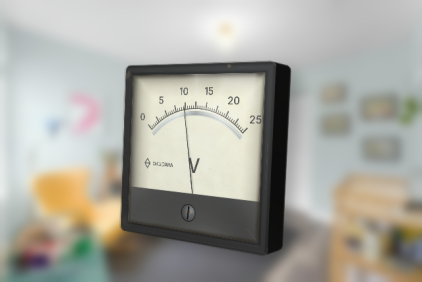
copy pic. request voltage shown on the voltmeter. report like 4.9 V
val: 10 V
